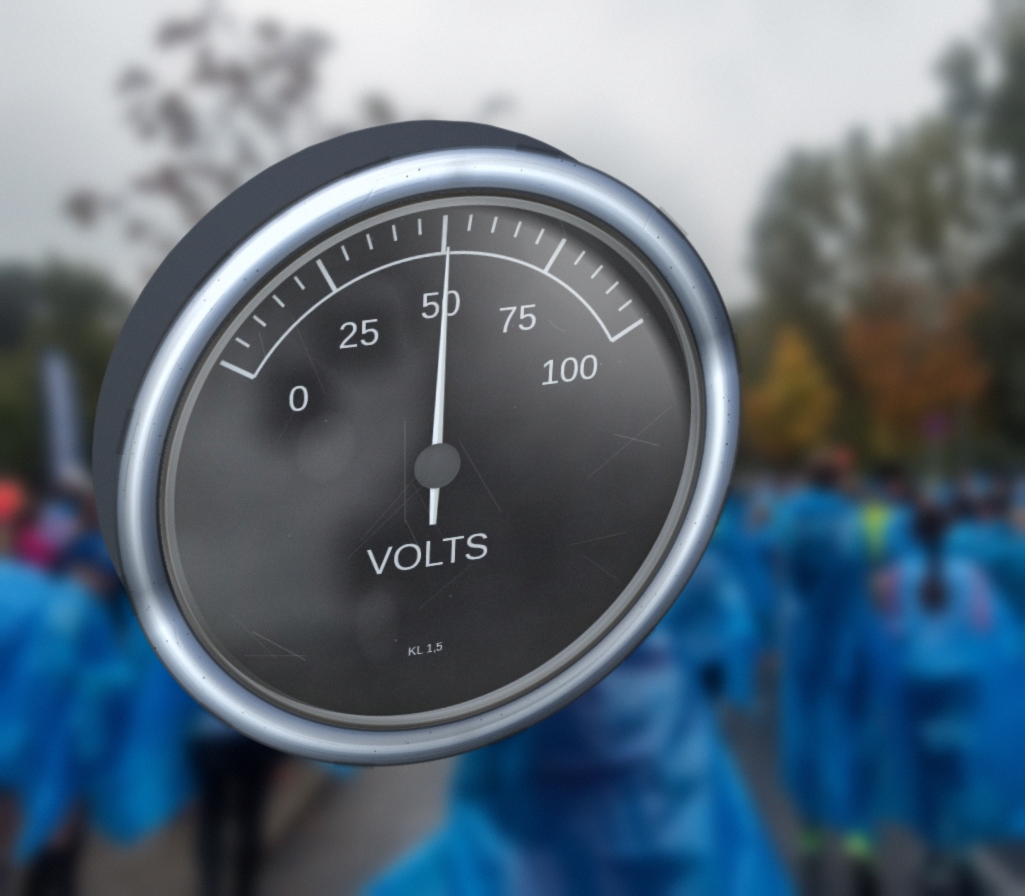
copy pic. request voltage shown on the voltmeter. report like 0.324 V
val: 50 V
